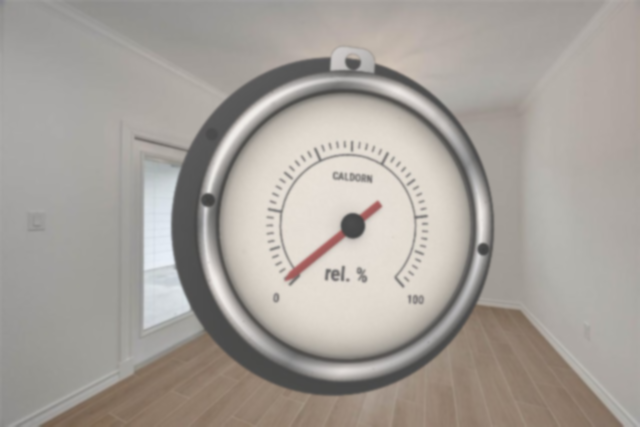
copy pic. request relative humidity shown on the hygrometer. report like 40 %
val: 2 %
